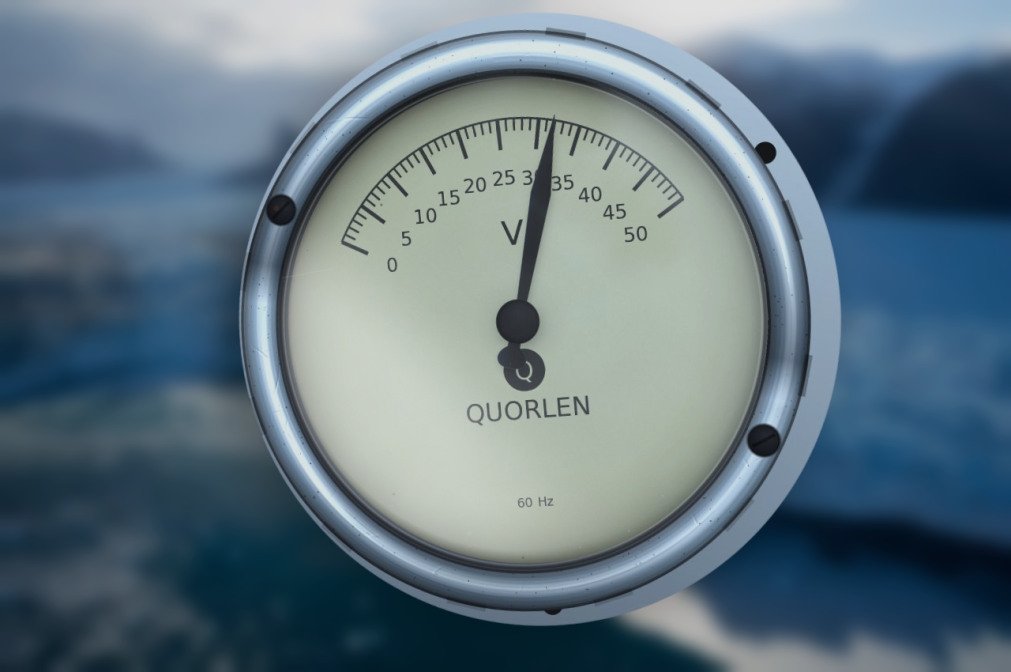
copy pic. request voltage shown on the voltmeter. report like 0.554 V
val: 32 V
